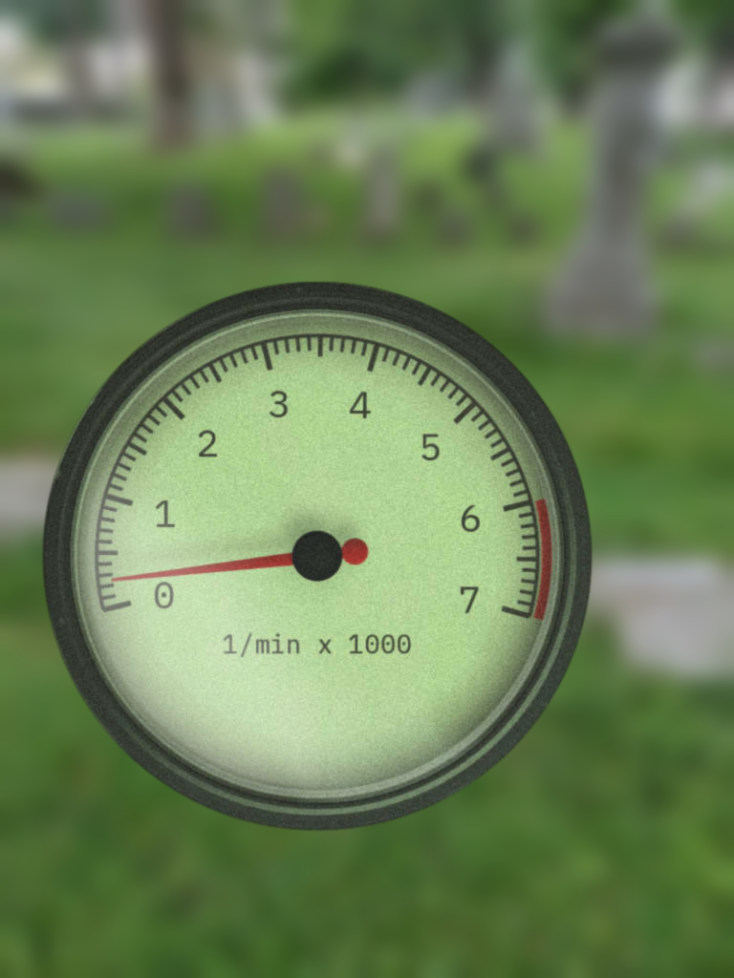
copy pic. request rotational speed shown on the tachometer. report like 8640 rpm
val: 250 rpm
